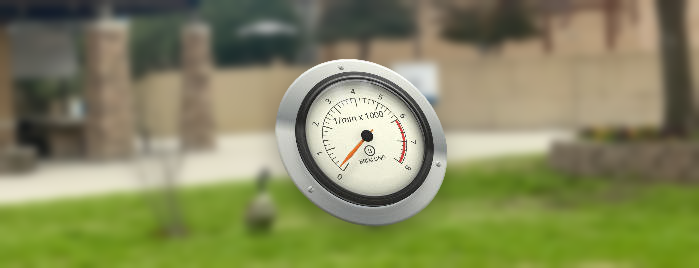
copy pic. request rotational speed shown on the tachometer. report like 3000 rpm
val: 200 rpm
